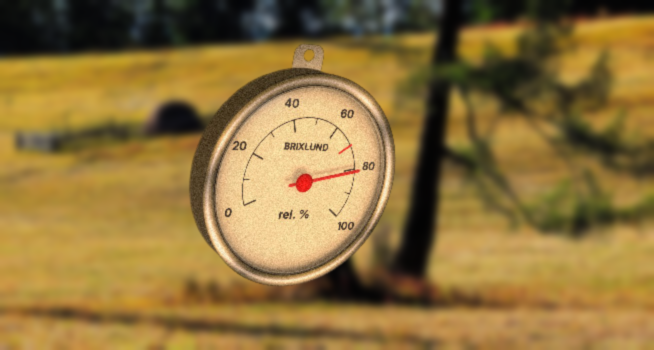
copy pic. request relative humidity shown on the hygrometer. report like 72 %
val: 80 %
